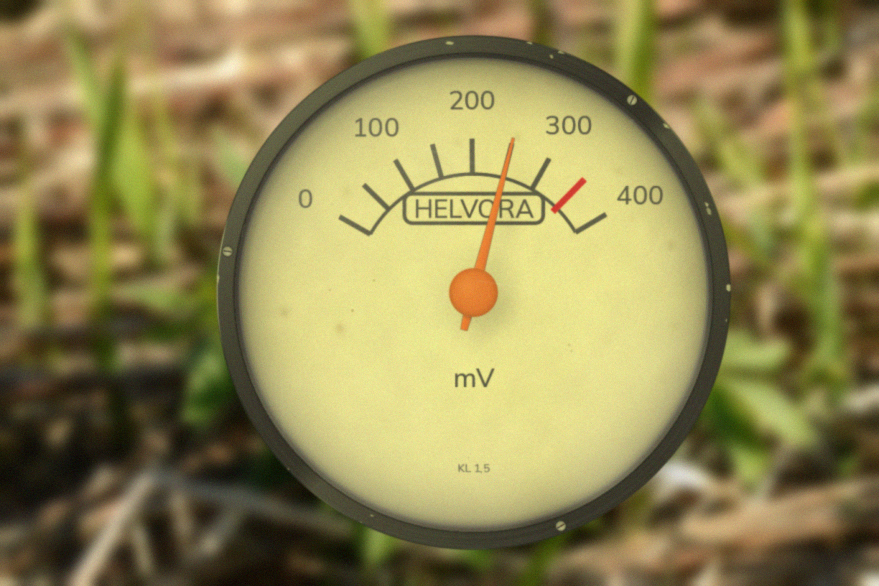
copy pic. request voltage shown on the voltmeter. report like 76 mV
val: 250 mV
